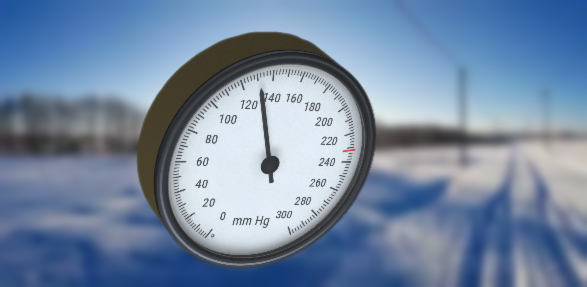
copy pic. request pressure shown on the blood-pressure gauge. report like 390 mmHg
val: 130 mmHg
